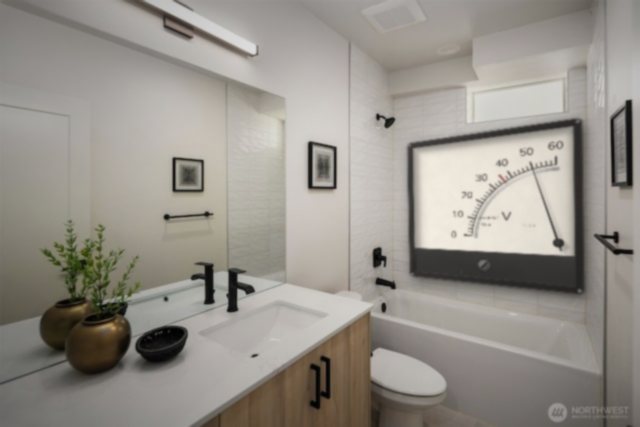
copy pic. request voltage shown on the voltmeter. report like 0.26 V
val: 50 V
